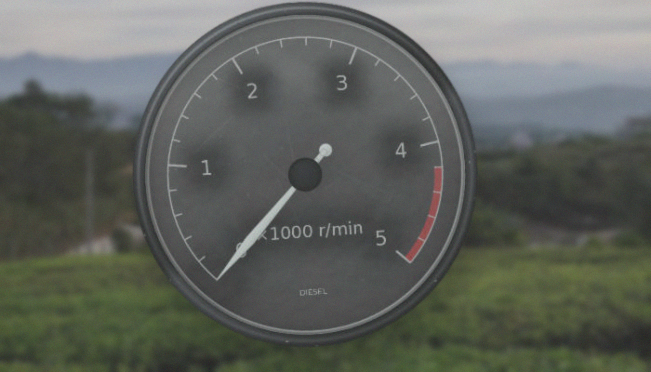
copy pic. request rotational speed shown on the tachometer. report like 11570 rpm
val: 0 rpm
